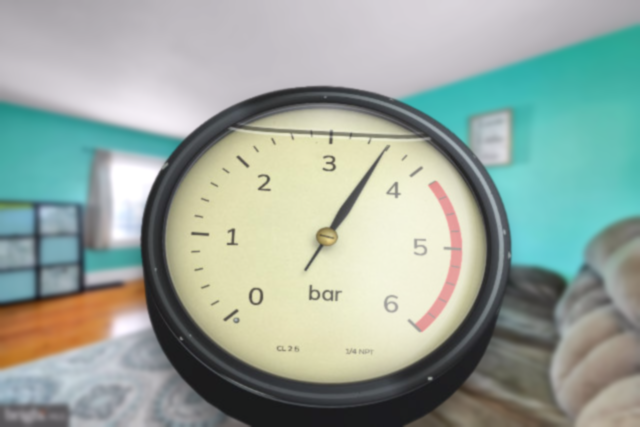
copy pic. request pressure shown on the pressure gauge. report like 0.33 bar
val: 3.6 bar
